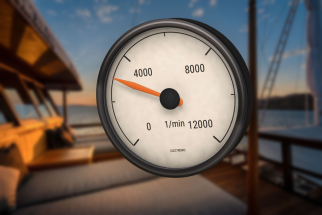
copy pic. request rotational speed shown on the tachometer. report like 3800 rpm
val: 3000 rpm
